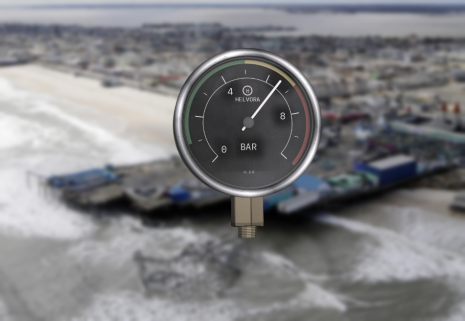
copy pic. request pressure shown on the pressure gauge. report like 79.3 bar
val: 6.5 bar
